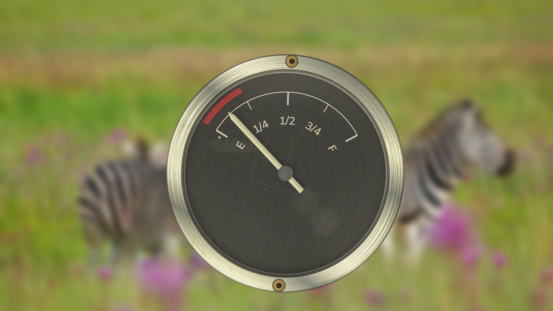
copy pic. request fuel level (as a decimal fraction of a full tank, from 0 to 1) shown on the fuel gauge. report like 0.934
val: 0.125
